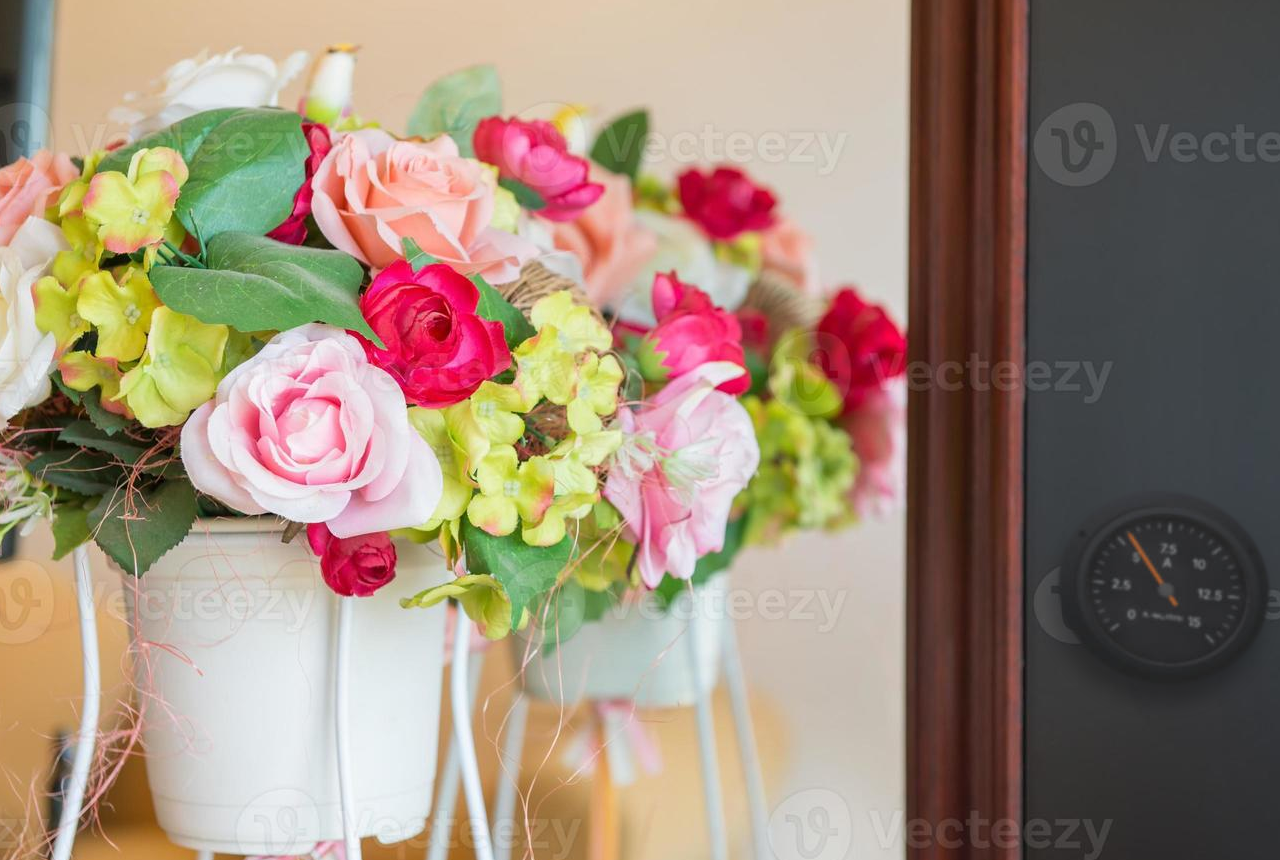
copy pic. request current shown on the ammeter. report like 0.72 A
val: 5.5 A
